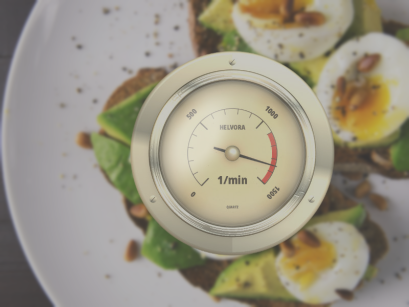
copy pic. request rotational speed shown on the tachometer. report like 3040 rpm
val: 1350 rpm
